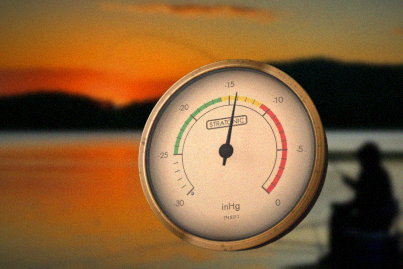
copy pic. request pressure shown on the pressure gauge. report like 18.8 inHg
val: -14 inHg
